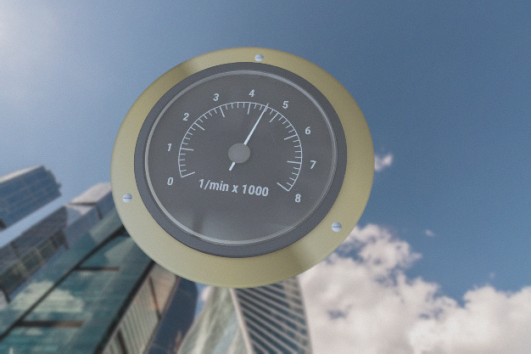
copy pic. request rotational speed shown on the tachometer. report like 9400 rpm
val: 4600 rpm
